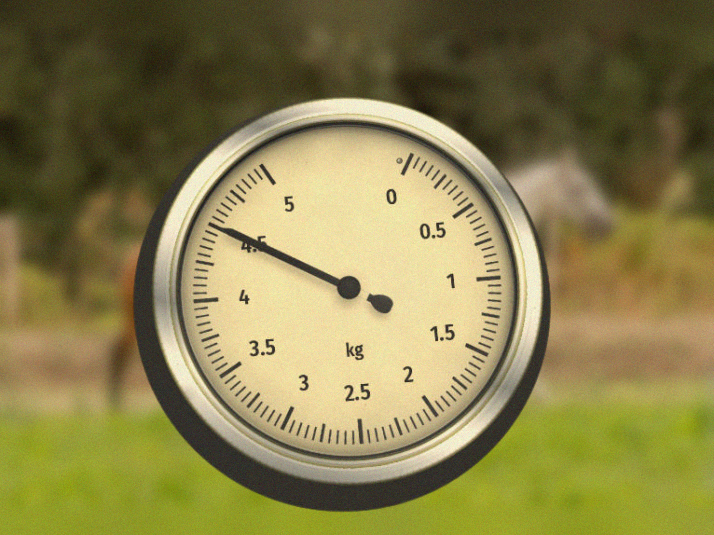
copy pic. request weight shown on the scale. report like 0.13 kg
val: 4.5 kg
